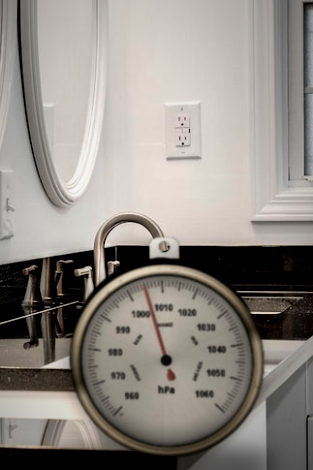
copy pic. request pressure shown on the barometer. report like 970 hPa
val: 1005 hPa
